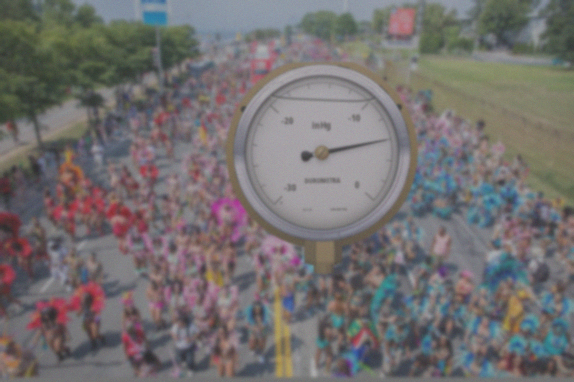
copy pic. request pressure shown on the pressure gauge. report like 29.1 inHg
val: -6 inHg
